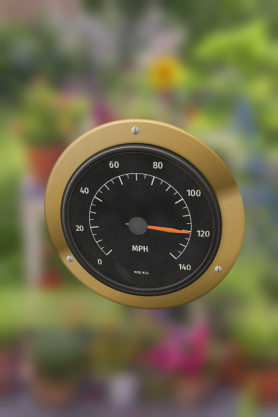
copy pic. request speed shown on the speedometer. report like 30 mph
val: 120 mph
